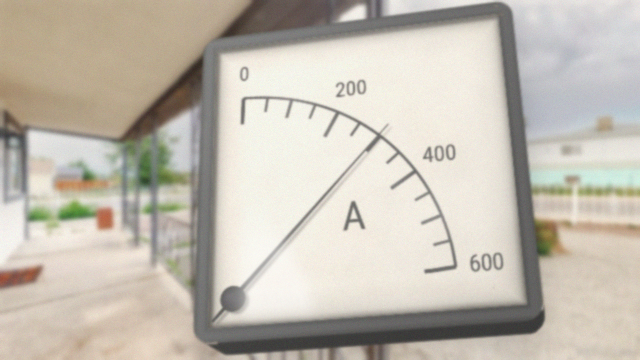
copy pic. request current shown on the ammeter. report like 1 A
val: 300 A
